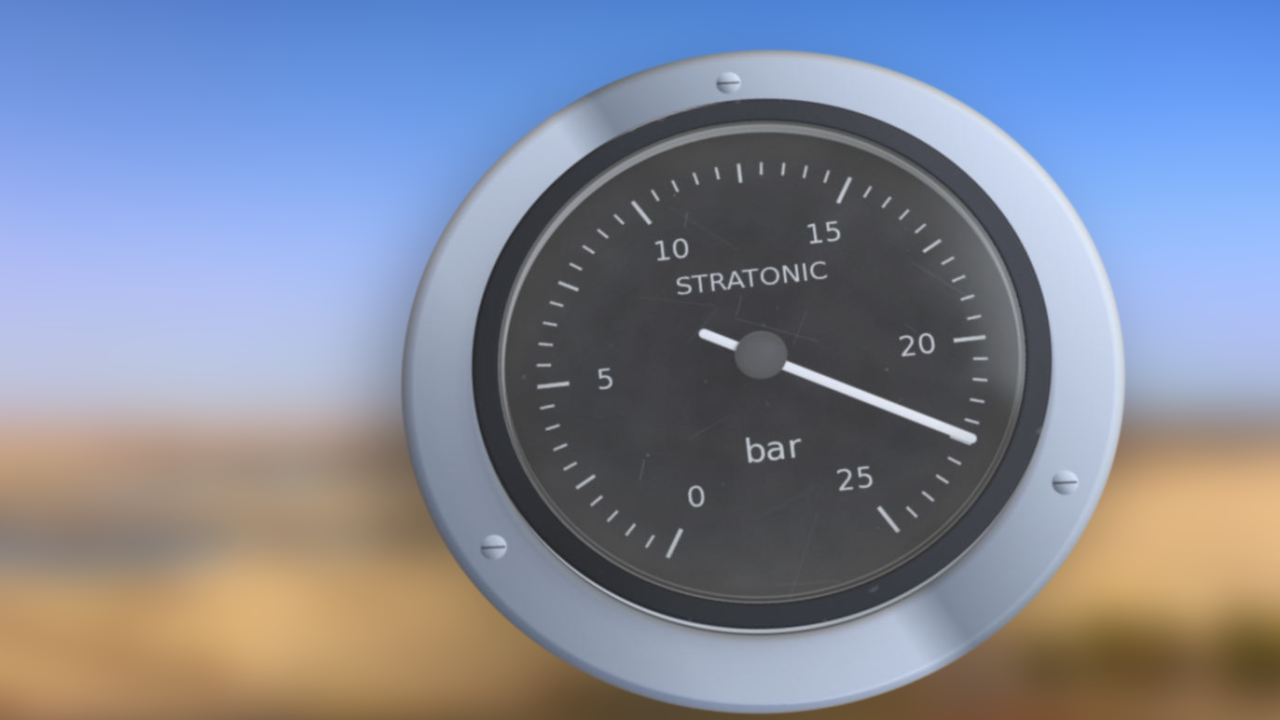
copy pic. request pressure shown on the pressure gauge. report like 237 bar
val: 22.5 bar
